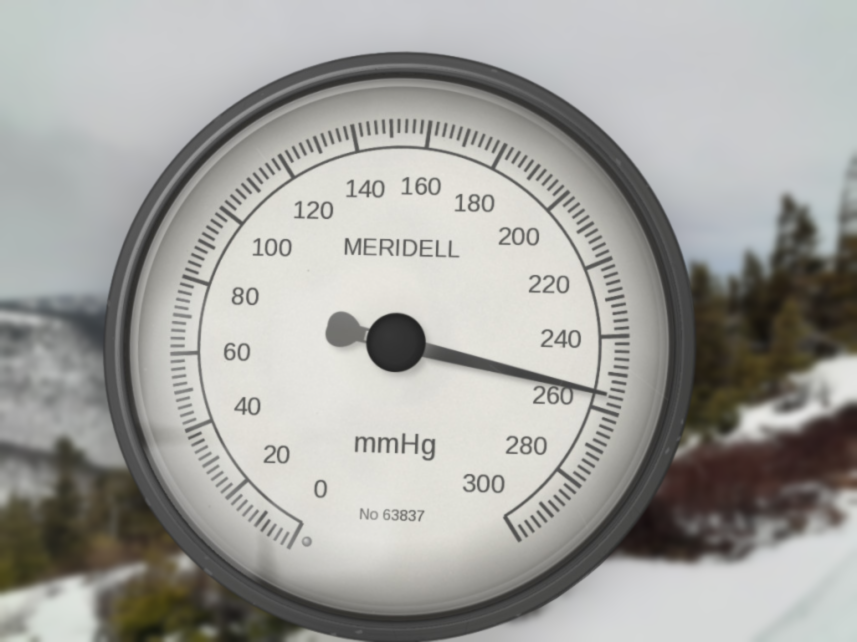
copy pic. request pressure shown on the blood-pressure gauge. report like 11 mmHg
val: 256 mmHg
